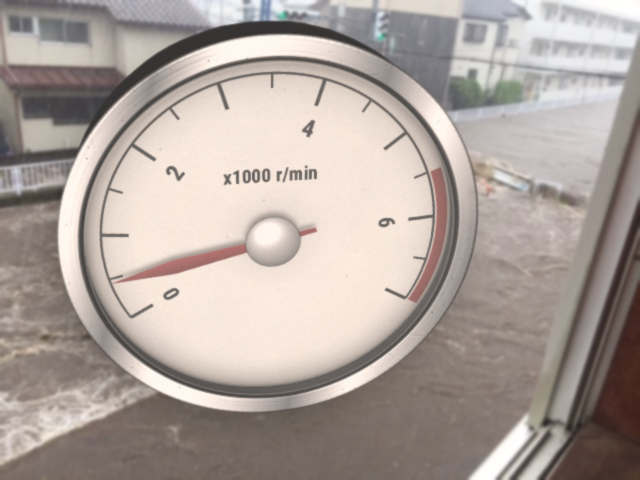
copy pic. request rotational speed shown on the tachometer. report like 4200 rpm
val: 500 rpm
